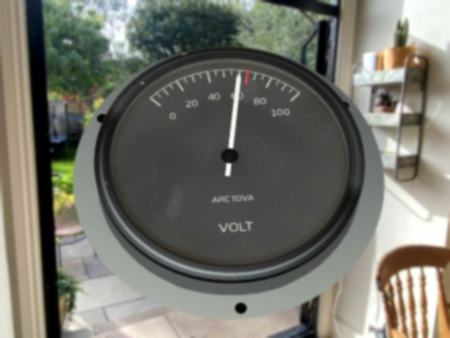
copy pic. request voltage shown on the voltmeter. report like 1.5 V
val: 60 V
